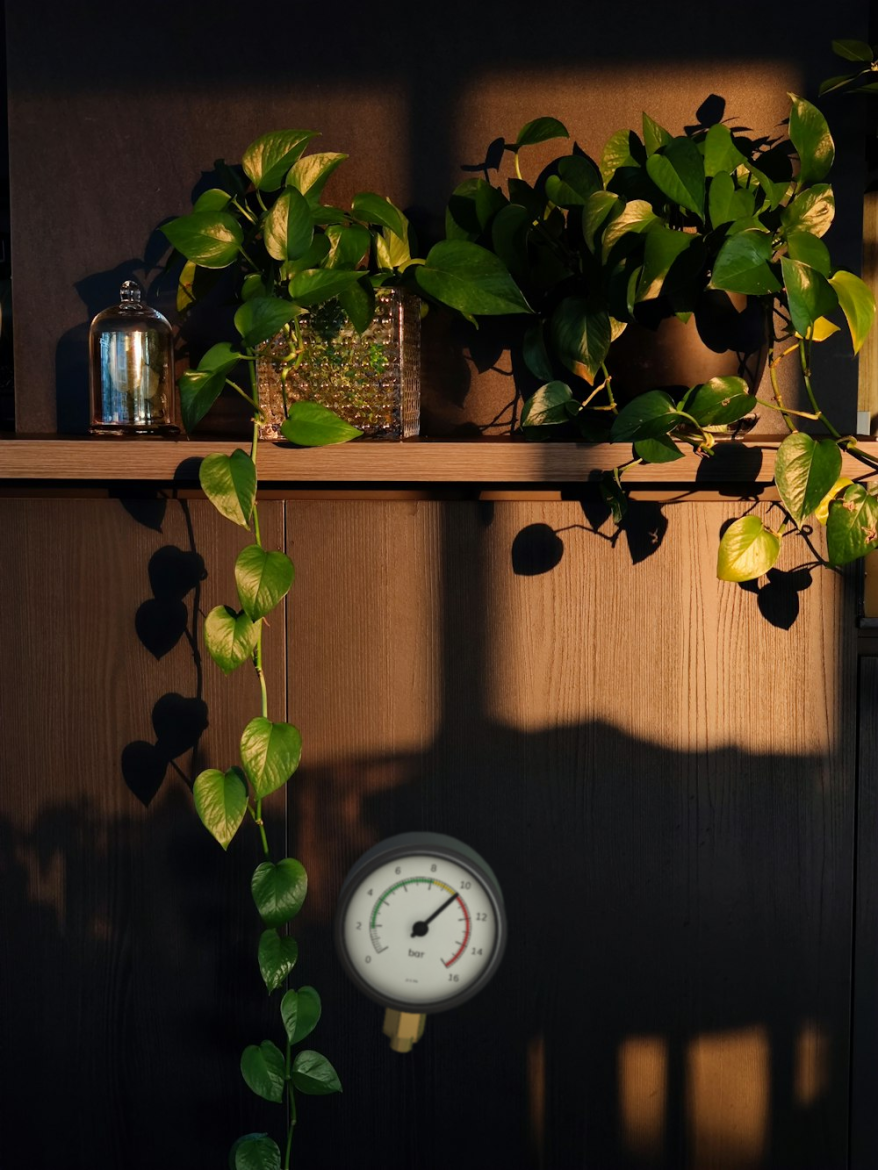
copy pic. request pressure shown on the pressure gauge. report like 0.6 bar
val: 10 bar
